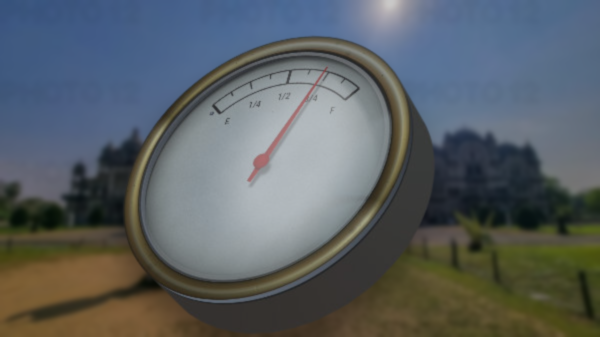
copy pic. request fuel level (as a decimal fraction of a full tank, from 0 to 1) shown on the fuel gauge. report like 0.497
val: 0.75
